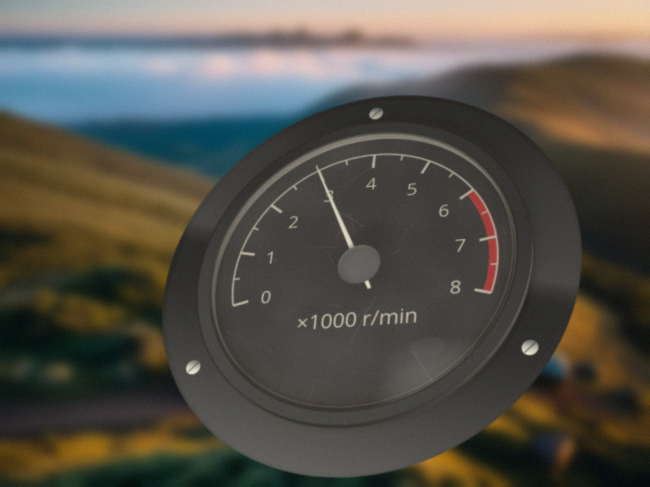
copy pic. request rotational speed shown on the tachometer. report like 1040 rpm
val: 3000 rpm
